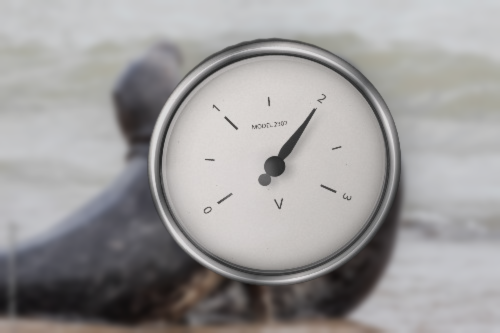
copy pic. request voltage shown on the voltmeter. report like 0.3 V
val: 2 V
